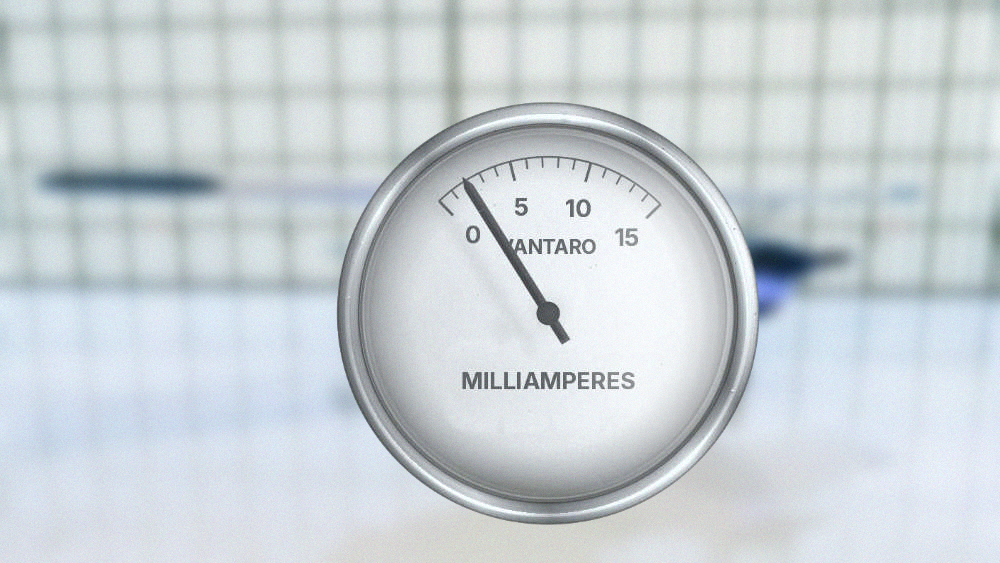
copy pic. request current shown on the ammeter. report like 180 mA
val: 2 mA
